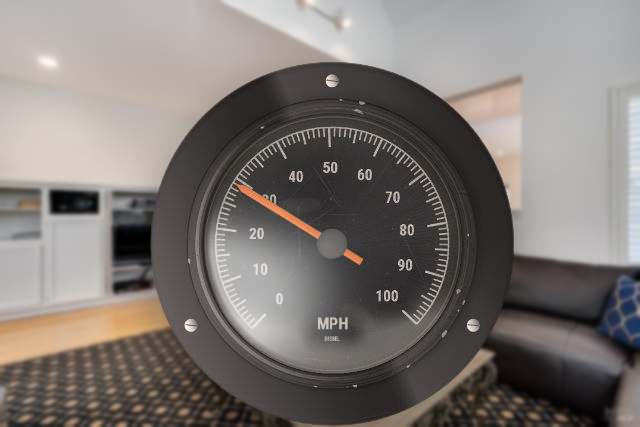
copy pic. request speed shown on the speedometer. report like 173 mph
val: 29 mph
